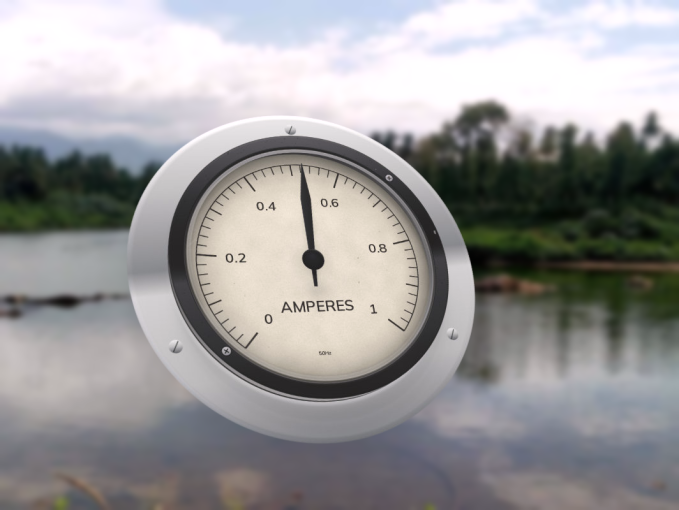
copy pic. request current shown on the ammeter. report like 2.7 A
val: 0.52 A
